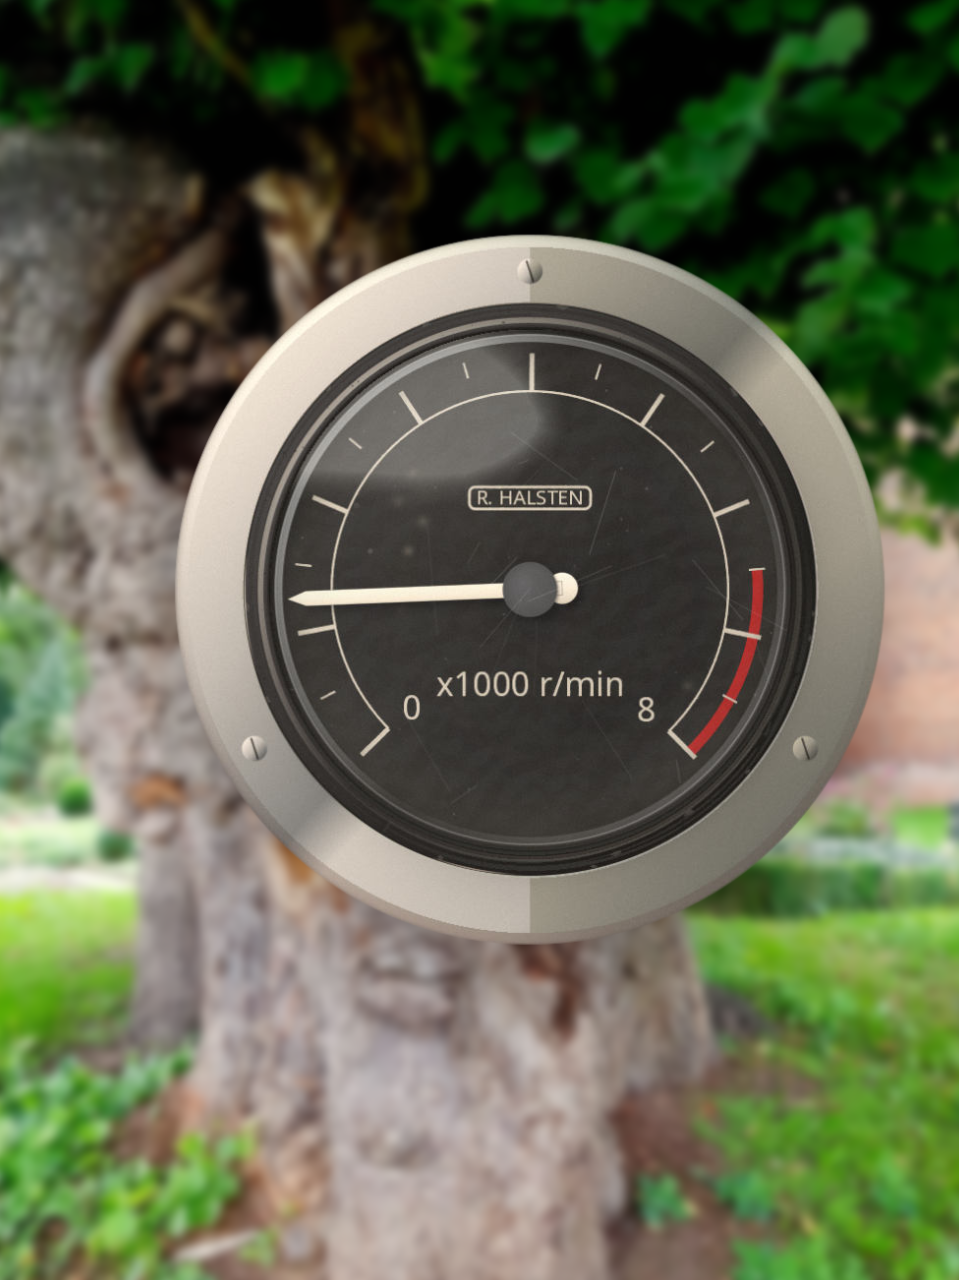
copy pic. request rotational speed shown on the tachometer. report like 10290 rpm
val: 1250 rpm
